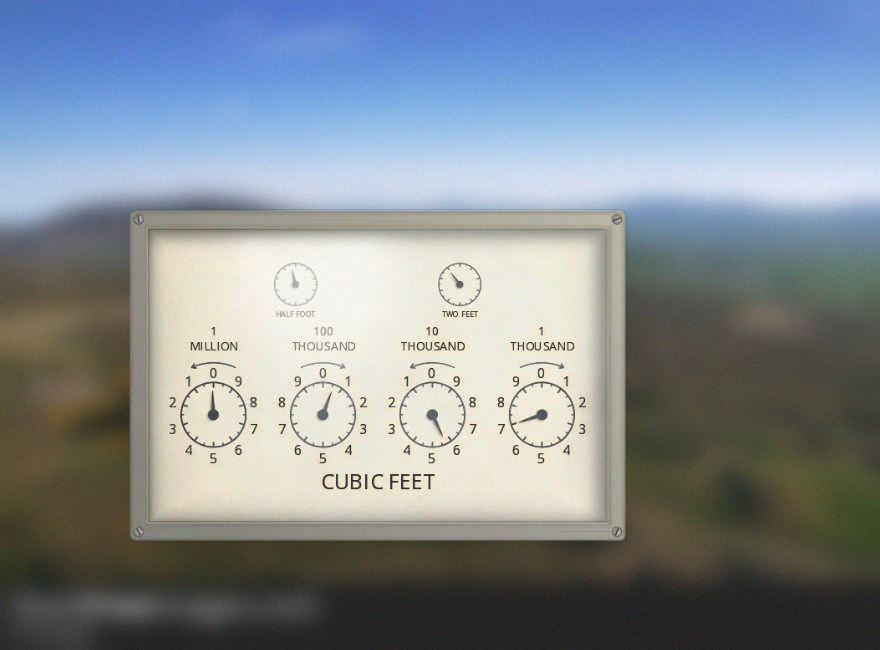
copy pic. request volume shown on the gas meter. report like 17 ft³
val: 5700 ft³
